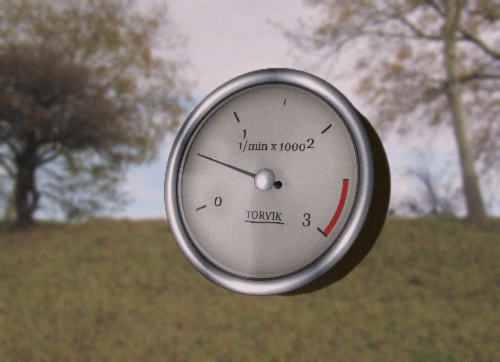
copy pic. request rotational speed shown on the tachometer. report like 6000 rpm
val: 500 rpm
